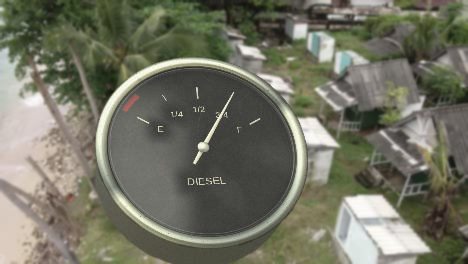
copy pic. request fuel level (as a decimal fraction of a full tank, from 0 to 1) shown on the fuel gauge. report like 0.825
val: 0.75
